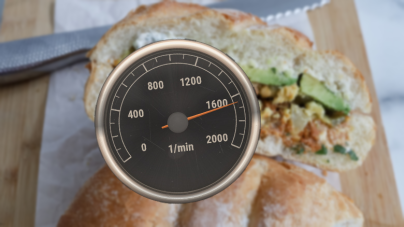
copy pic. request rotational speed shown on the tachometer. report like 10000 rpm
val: 1650 rpm
